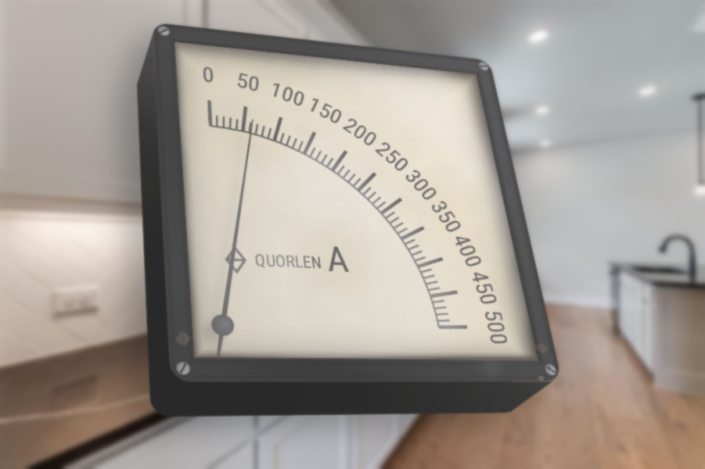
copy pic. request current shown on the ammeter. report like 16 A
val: 60 A
